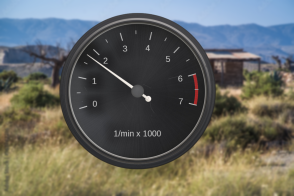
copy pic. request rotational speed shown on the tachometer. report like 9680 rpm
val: 1750 rpm
